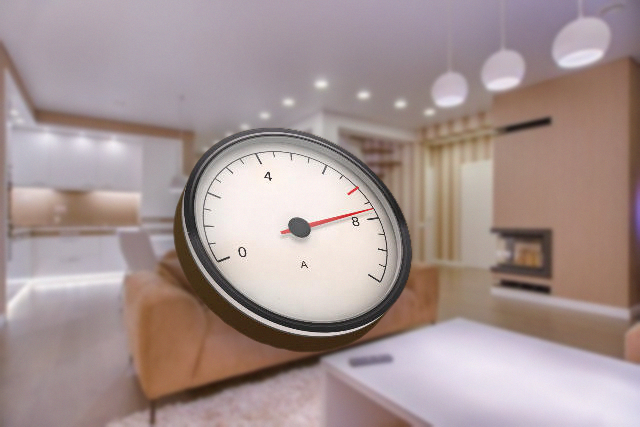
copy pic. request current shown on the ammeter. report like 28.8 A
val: 7.75 A
